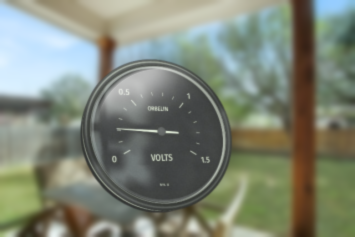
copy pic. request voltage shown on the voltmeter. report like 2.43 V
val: 0.2 V
